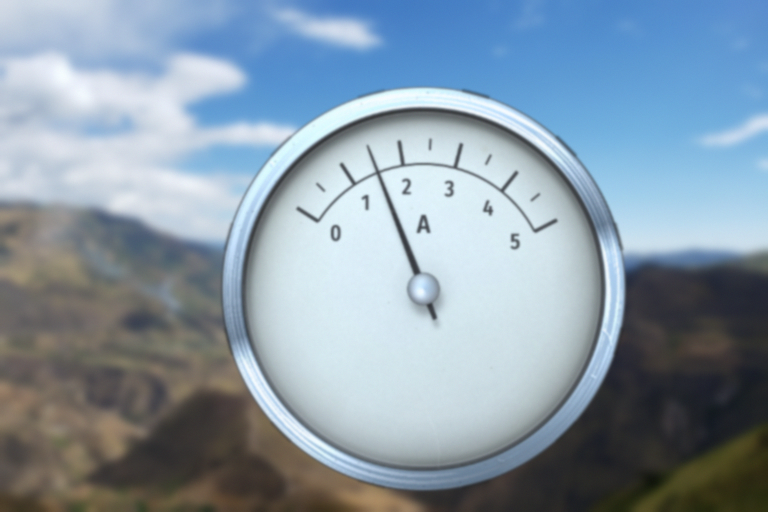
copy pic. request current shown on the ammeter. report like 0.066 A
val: 1.5 A
